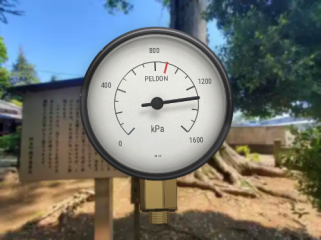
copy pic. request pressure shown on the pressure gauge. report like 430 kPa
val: 1300 kPa
